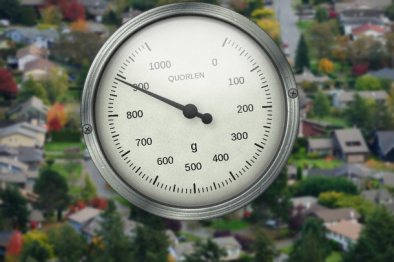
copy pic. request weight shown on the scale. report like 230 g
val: 890 g
